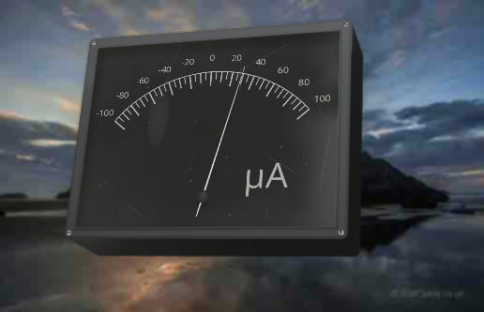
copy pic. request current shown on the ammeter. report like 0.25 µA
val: 30 µA
